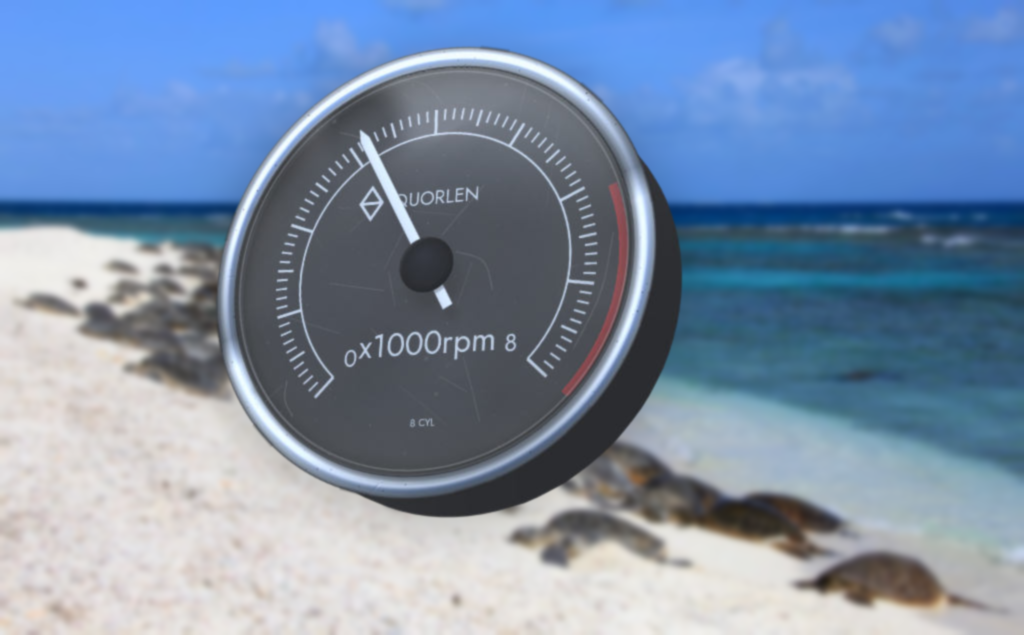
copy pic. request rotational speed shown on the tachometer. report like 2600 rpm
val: 3200 rpm
